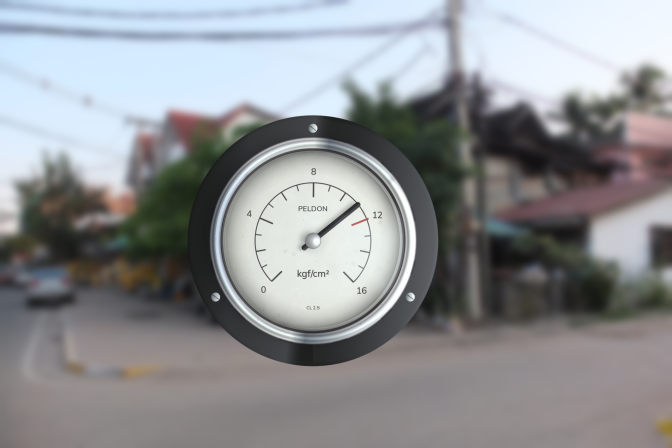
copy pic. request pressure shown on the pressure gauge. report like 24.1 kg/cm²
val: 11 kg/cm²
